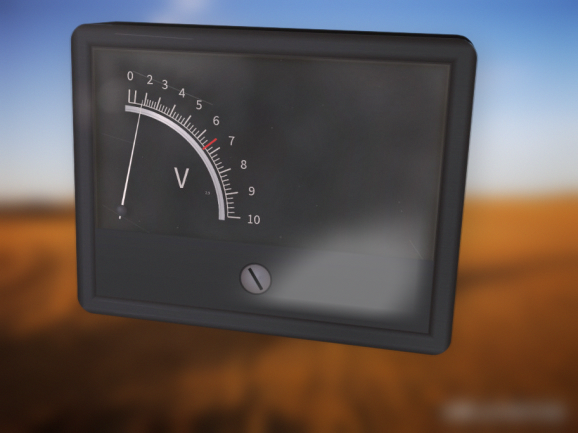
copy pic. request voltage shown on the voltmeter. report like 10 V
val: 2 V
